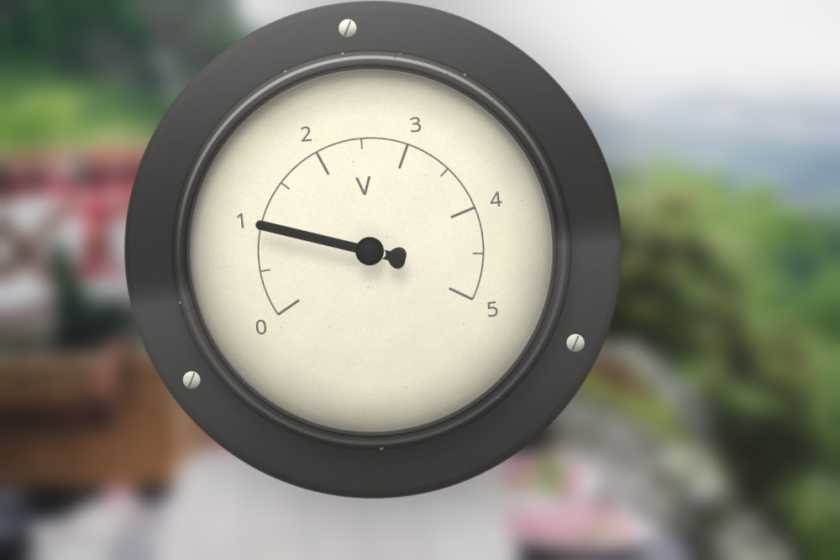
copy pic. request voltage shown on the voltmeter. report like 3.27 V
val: 1 V
